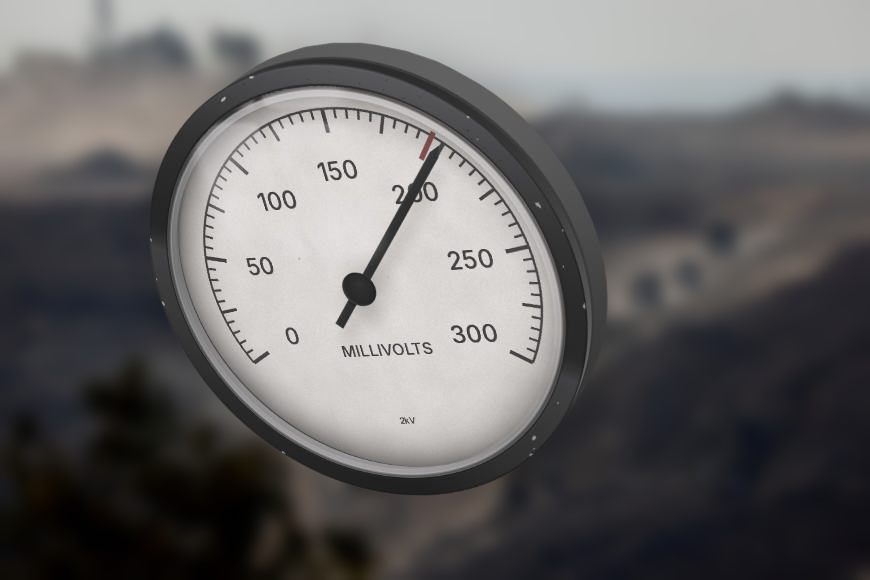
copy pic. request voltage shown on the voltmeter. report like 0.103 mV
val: 200 mV
